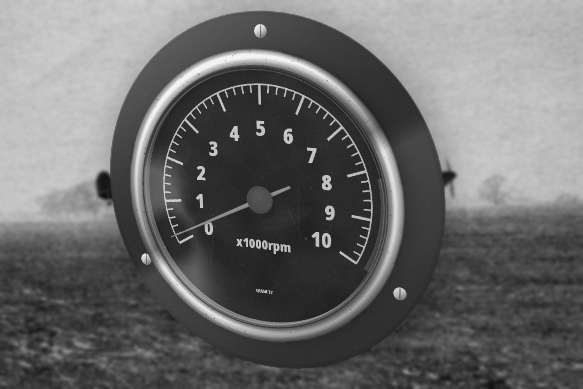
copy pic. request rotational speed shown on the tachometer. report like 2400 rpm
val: 200 rpm
